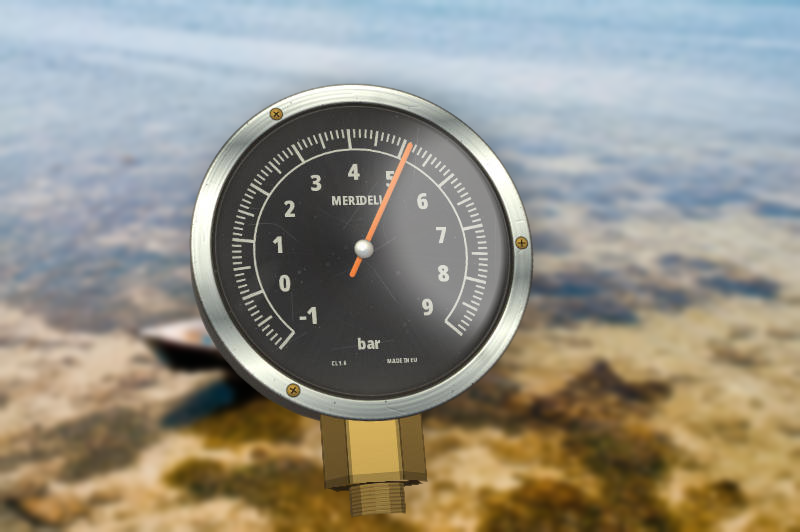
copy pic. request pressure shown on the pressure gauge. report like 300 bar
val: 5.1 bar
